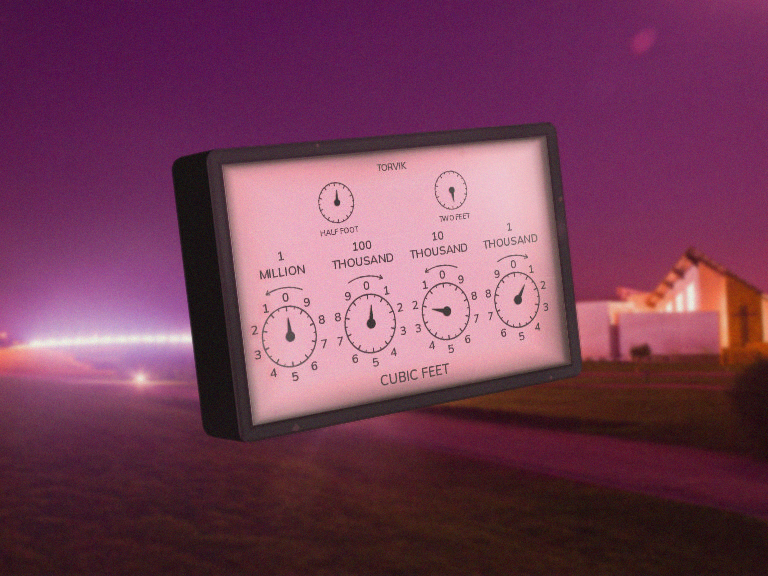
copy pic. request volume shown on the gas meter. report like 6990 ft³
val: 2100 ft³
